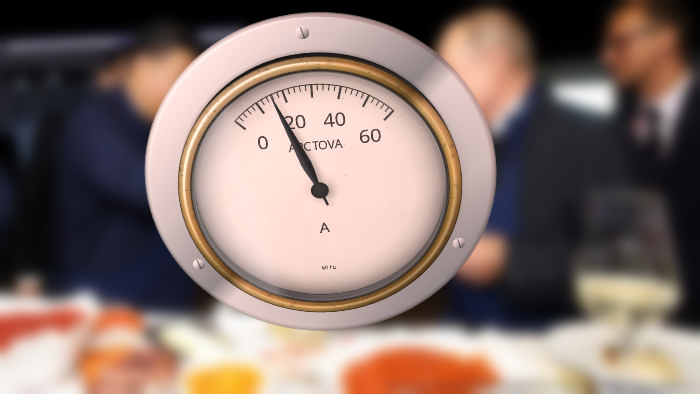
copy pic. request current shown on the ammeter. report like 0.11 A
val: 16 A
